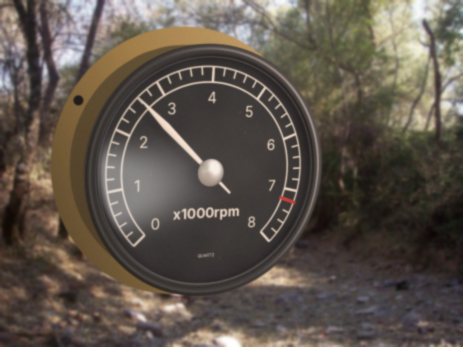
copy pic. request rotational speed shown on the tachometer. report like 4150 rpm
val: 2600 rpm
